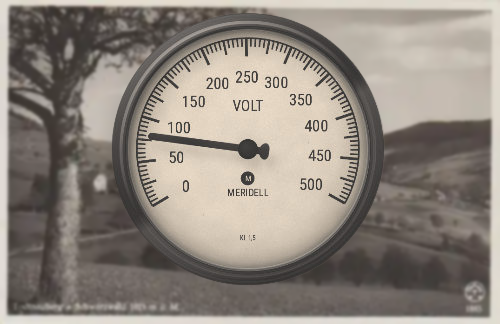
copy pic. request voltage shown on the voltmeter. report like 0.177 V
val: 80 V
